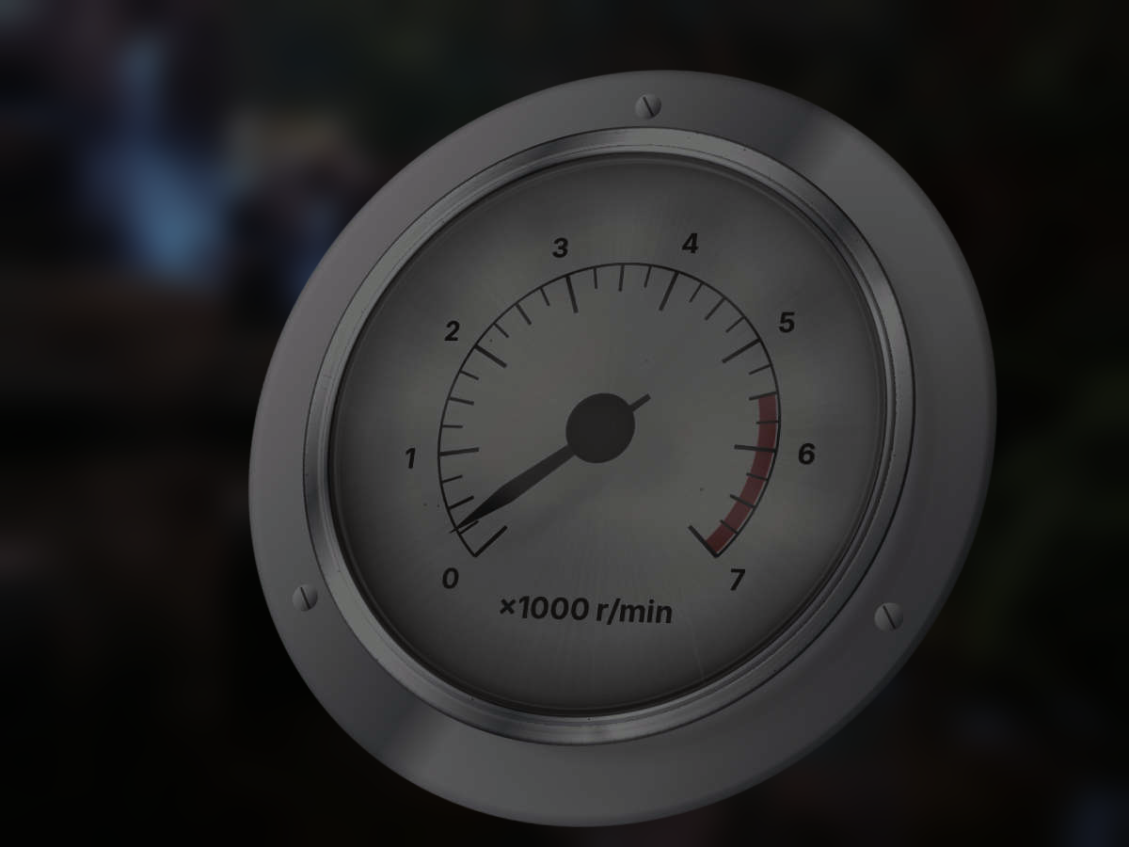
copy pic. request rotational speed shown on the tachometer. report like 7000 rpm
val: 250 rpm
